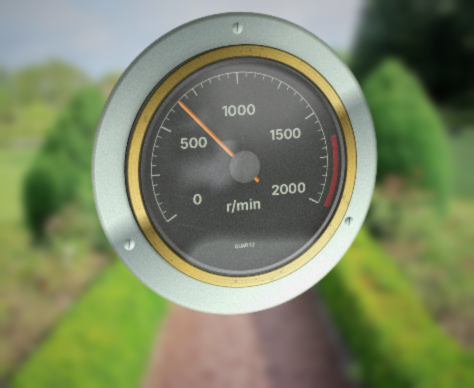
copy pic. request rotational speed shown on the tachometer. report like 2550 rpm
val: 650 rpm
